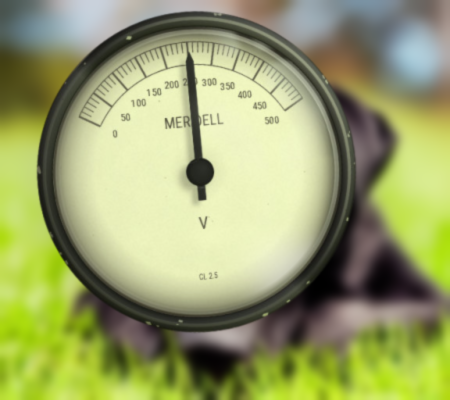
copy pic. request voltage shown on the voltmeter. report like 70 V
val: 250 V
